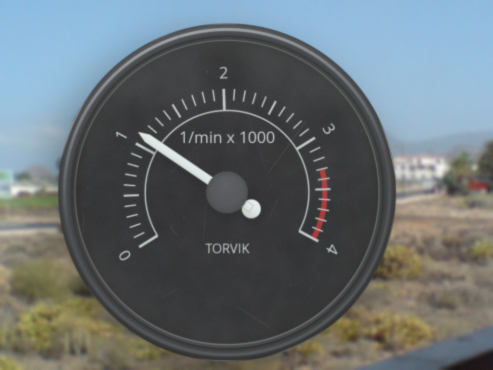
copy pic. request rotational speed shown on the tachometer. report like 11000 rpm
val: 1100 rpm
